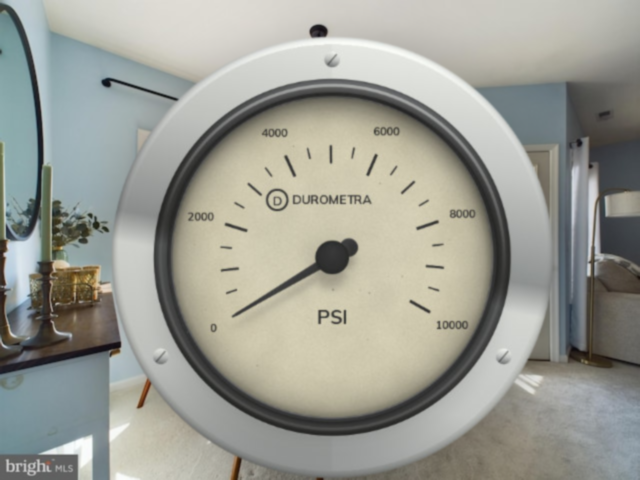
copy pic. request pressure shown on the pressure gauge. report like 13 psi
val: 0 psi
